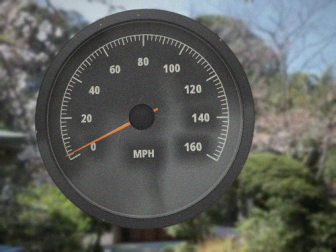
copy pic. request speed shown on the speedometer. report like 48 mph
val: 2 mph
